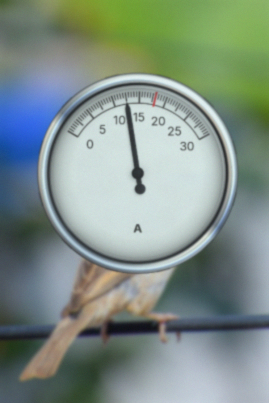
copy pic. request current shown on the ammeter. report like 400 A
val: 12.5 A
